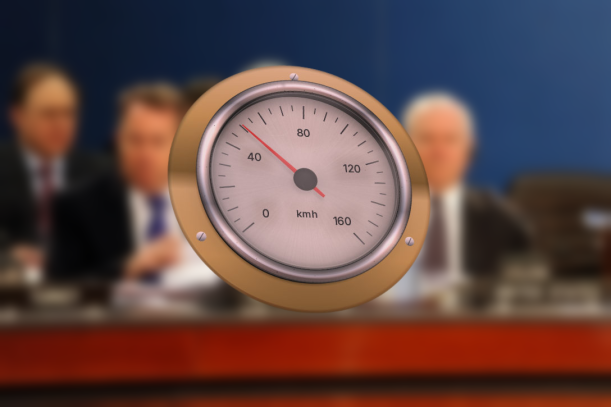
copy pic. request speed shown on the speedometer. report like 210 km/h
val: 50 km/h
